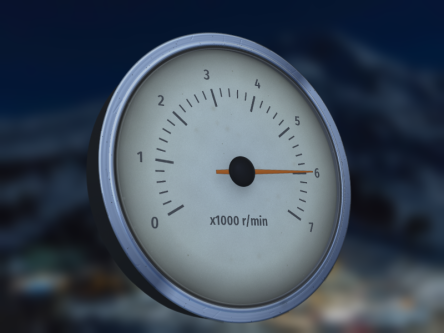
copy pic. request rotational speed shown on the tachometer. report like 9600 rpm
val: 6000 rpm
